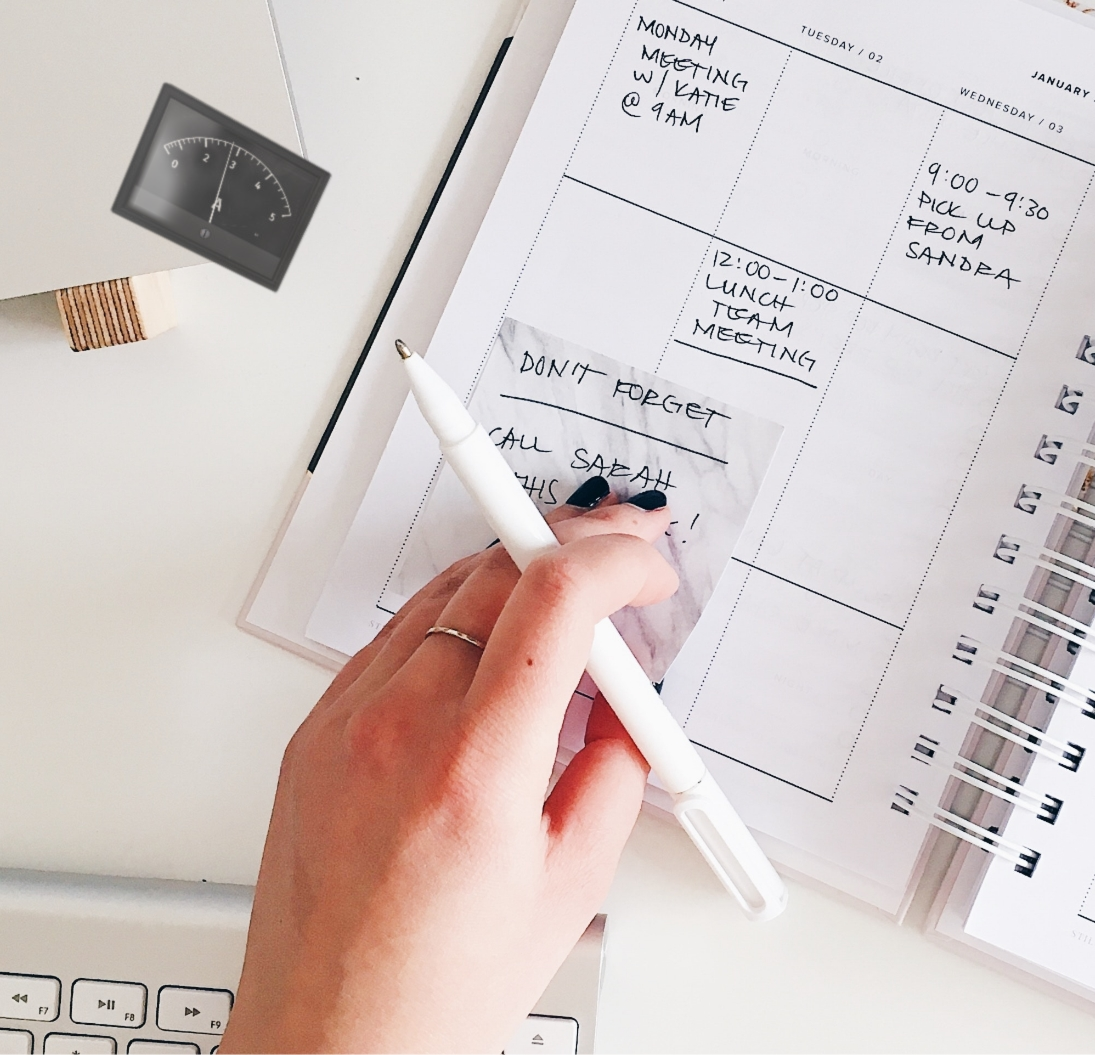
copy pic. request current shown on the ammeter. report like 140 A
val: 2.8 A
